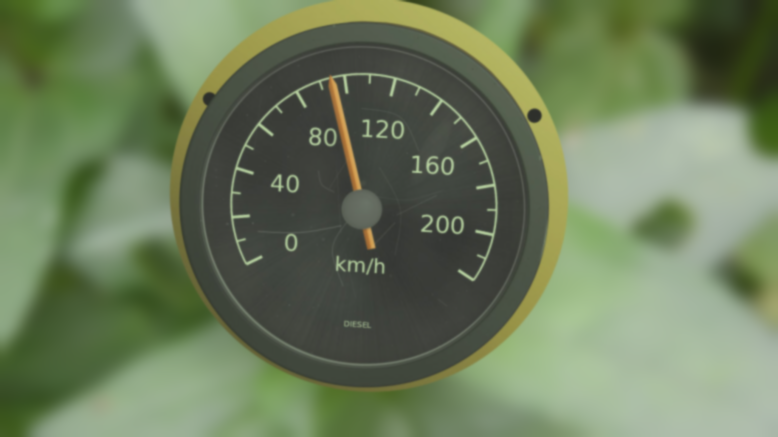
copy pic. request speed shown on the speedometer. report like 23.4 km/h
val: 95 km/h
